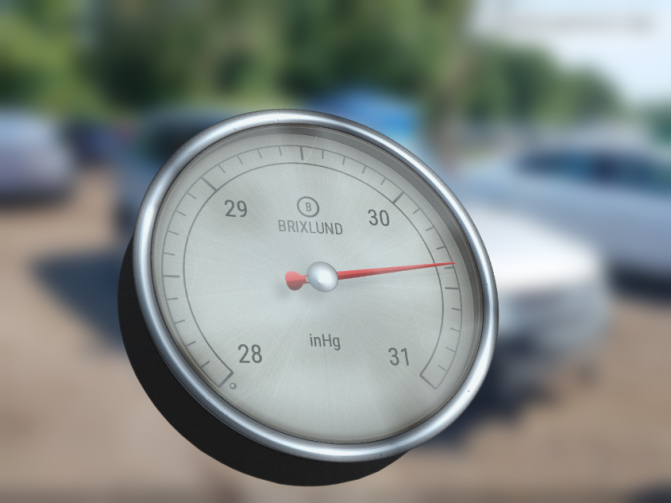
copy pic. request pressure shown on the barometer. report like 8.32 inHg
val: 30.4 inHg
